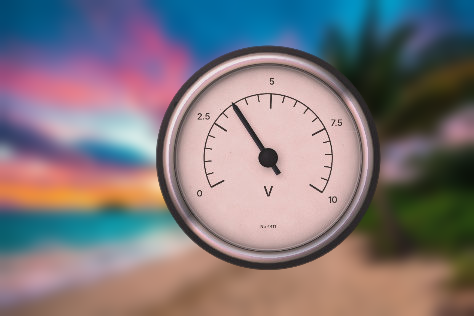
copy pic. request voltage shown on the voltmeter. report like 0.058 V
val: 3.5 V
